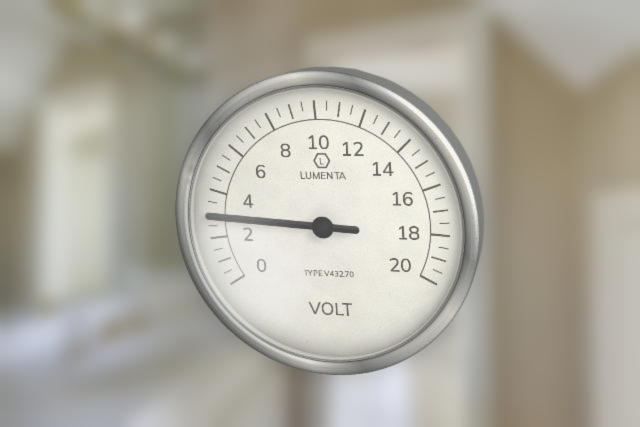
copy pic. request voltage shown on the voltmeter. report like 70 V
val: 3 V
